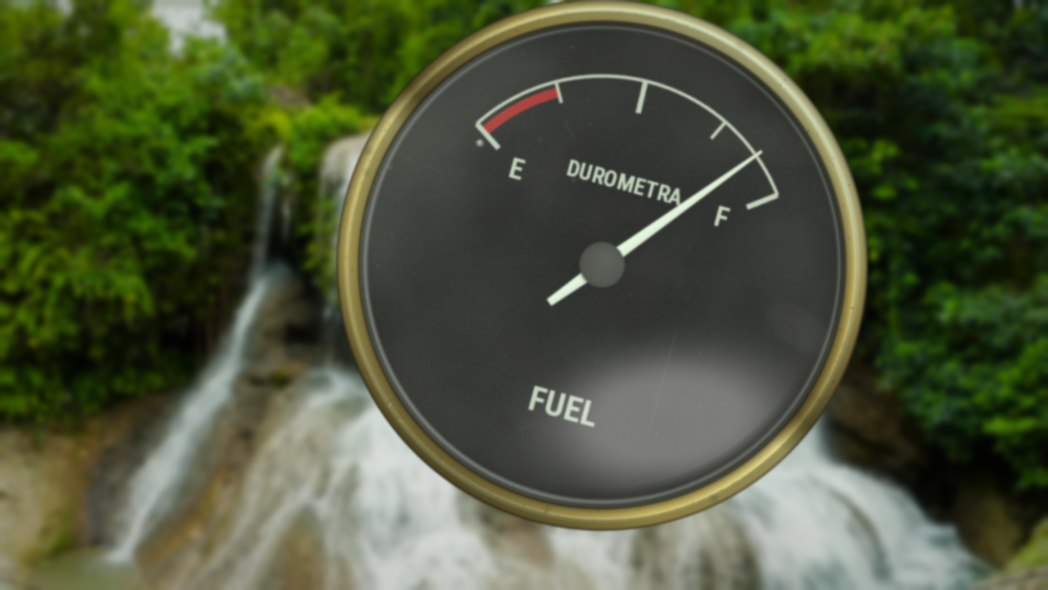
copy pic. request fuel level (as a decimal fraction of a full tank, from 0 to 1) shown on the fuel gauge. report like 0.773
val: 0.875
